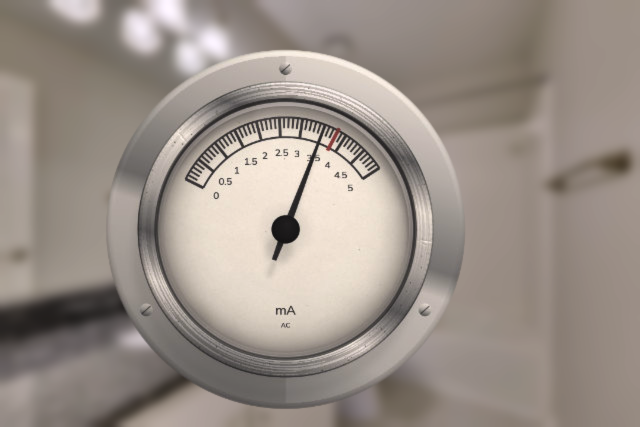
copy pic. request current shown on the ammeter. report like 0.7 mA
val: 3.5 mA
